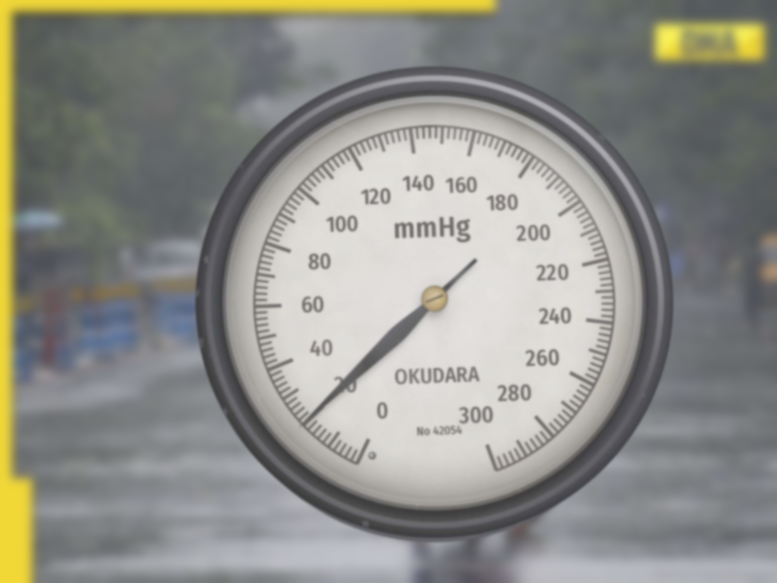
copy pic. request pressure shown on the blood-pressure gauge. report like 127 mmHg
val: 20 mmHg
